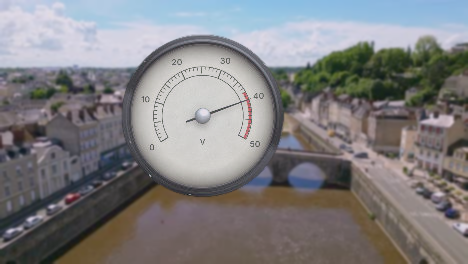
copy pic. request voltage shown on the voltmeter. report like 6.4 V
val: 40 V
